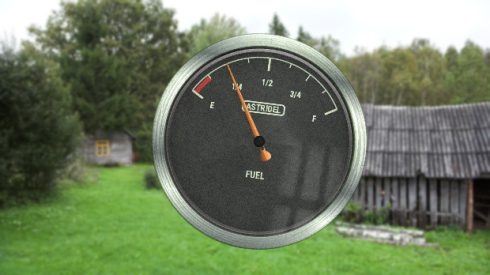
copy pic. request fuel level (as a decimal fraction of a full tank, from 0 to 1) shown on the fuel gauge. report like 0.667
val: 0.25
